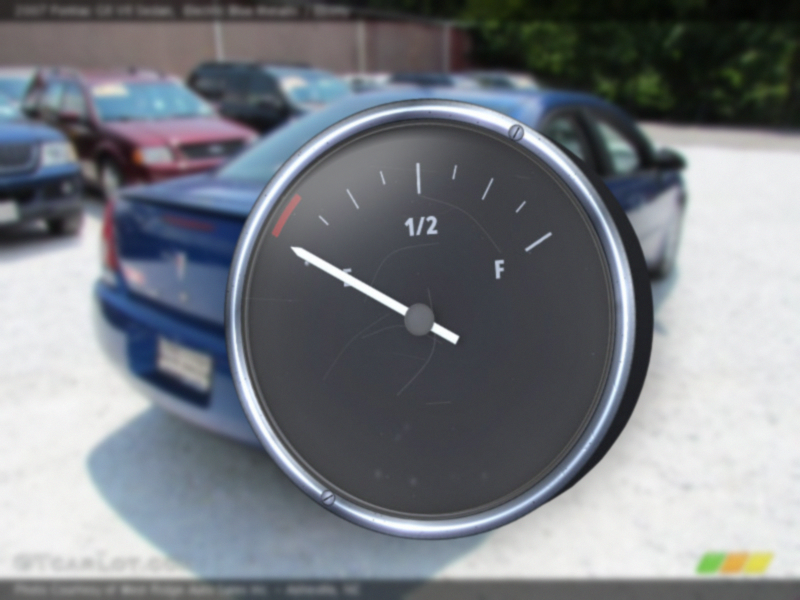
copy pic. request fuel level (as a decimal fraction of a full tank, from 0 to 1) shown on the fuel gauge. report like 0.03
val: 0
